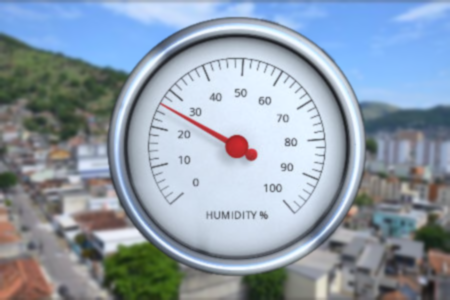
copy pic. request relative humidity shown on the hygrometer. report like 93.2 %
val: 26 %
